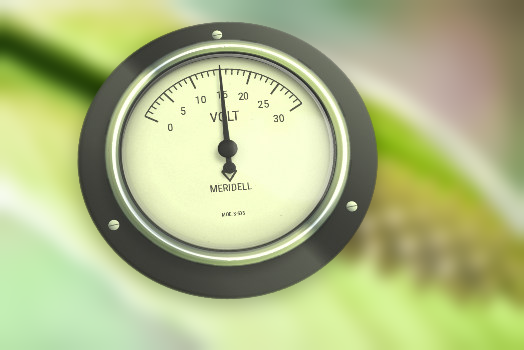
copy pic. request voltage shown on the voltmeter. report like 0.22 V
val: 15 V
